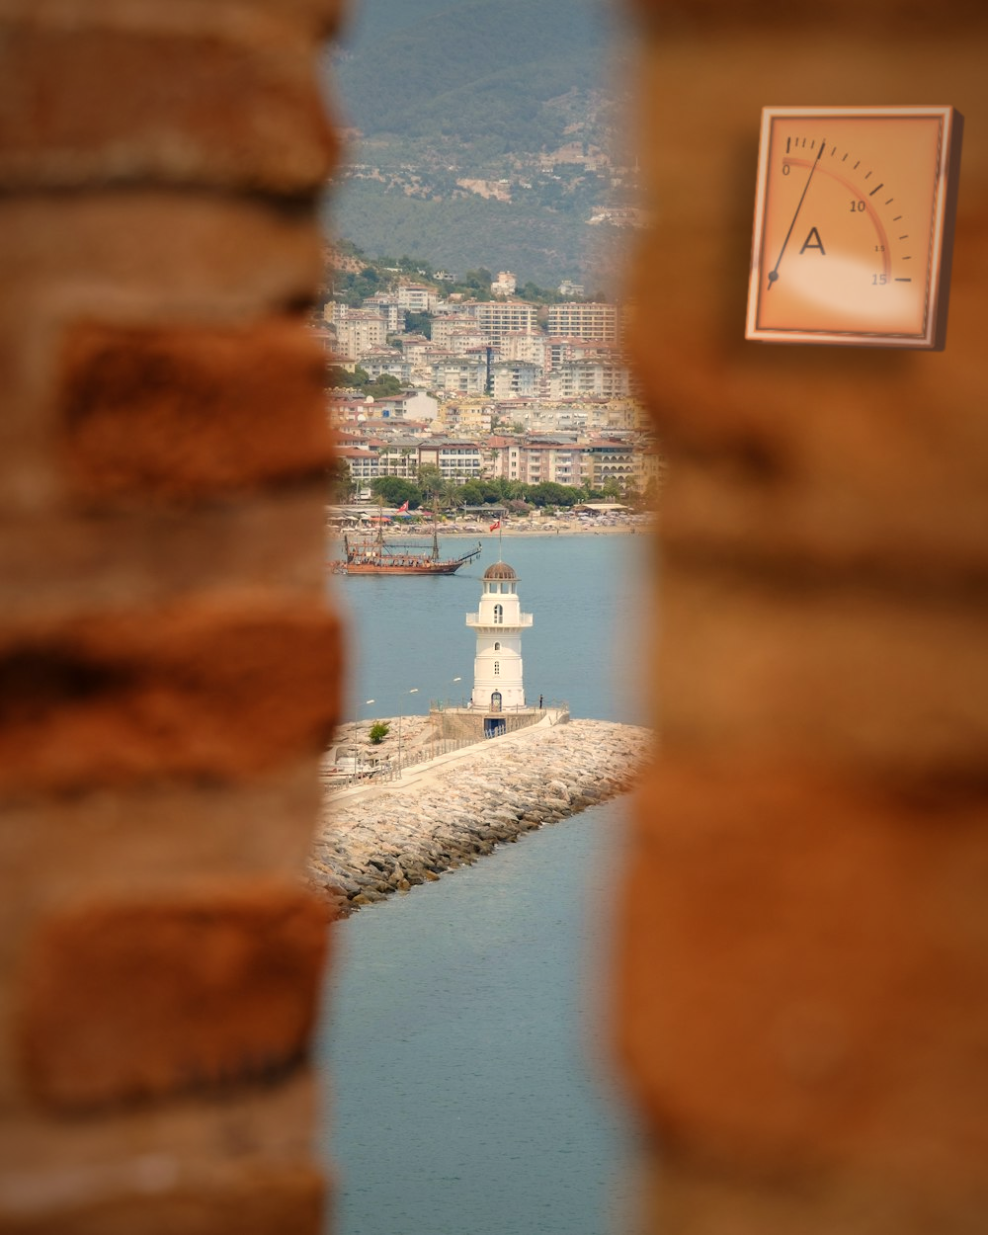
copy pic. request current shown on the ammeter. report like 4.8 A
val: 5 A
